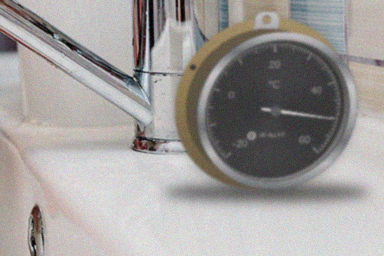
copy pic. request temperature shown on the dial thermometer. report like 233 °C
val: 50 °C
